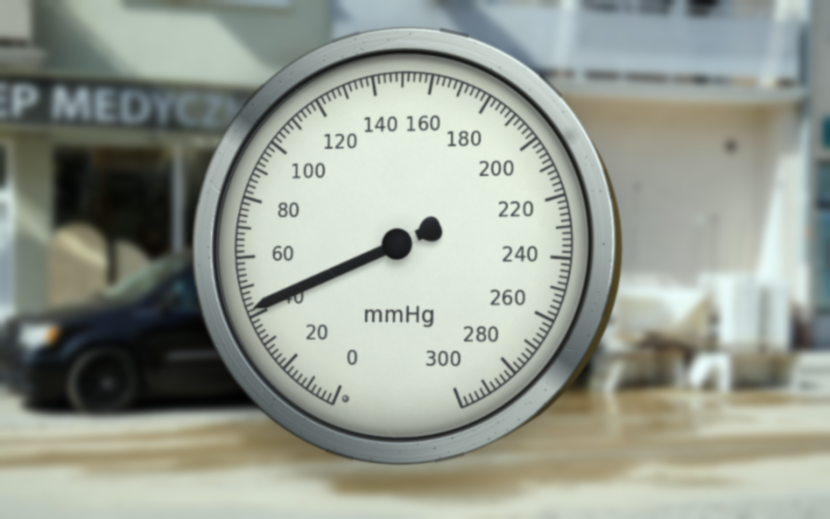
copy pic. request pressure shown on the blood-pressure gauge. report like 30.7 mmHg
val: 42 mmHg
